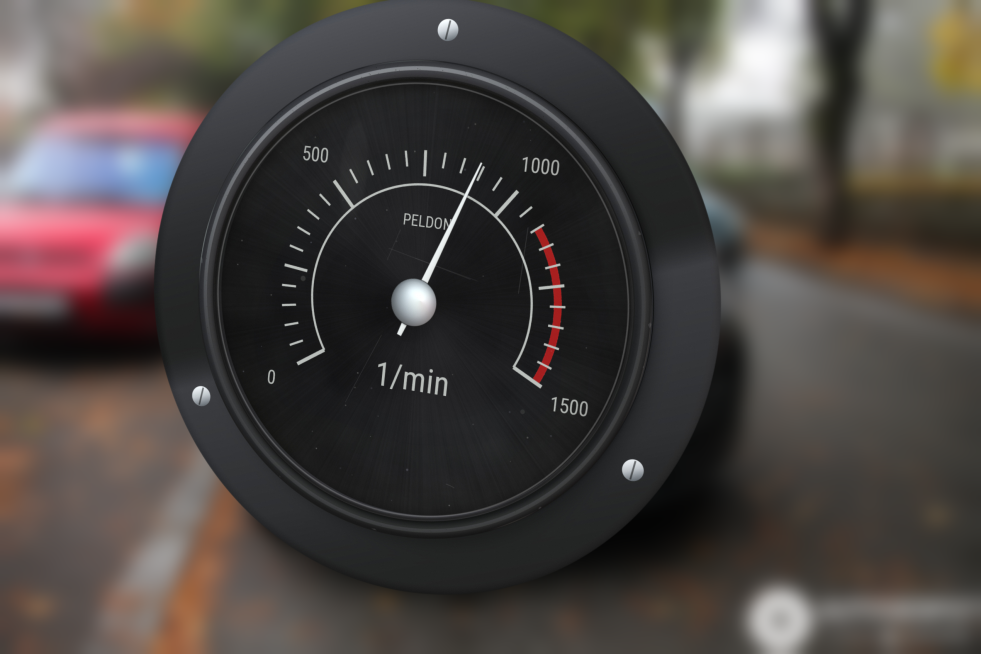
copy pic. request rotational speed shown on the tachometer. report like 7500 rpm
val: 900 rpm
